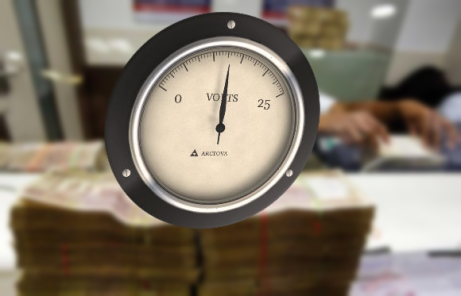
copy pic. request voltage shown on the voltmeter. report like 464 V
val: 12.5 V
